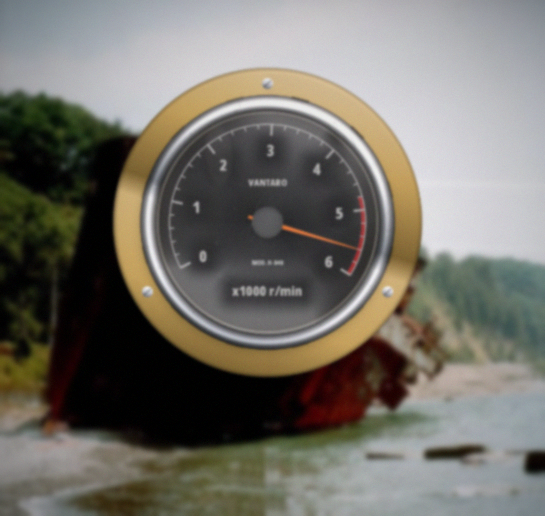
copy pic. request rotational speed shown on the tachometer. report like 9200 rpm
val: 5600 rpm
